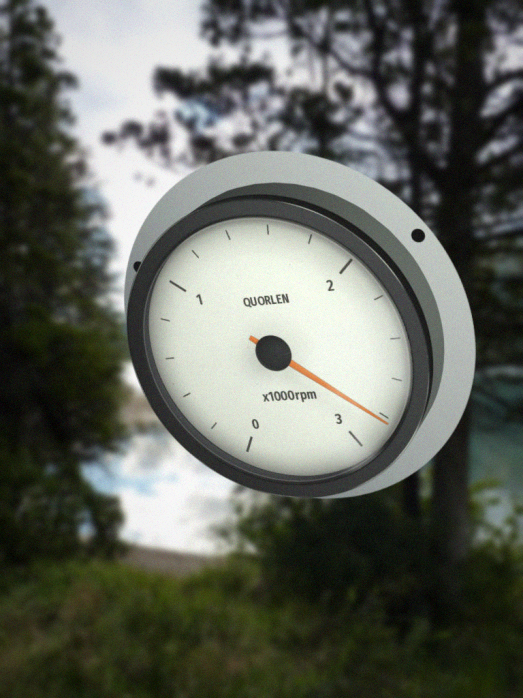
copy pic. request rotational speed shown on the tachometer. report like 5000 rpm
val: 2800 rpm
